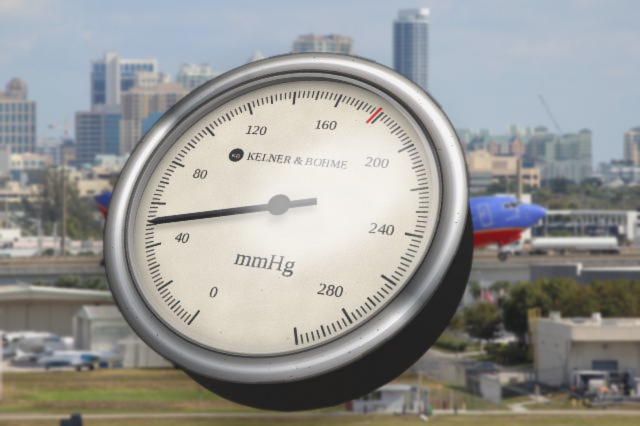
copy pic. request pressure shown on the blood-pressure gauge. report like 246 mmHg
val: 50 mmHg
